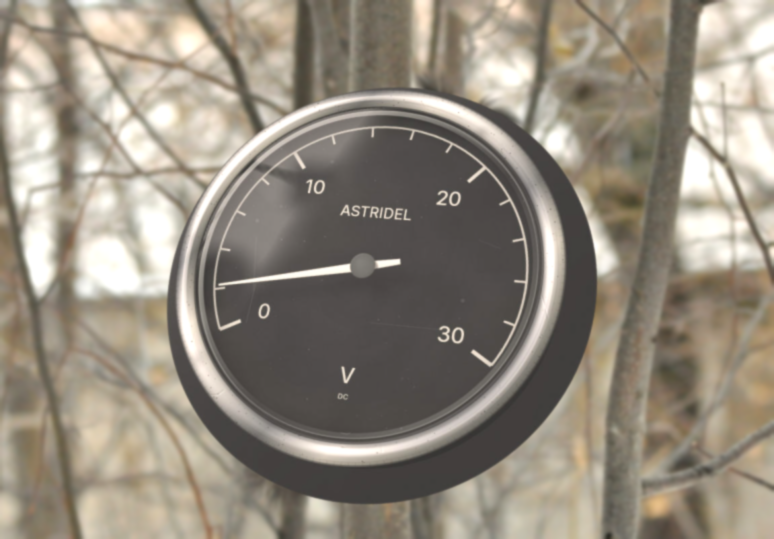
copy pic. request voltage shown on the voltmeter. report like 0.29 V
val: 2 V
